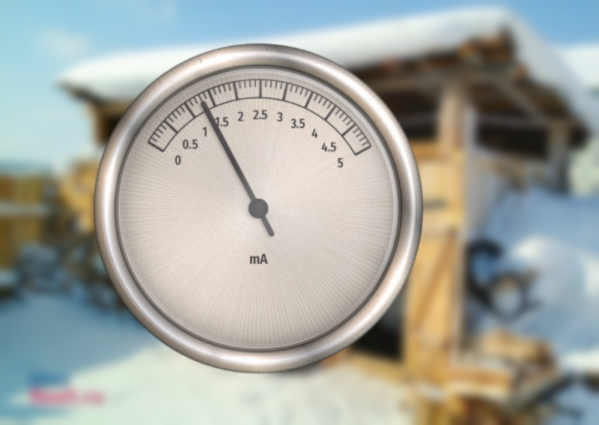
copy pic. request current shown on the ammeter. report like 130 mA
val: 1.3 mA
